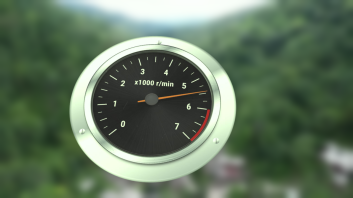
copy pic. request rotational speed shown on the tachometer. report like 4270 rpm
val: 5500 rpm
